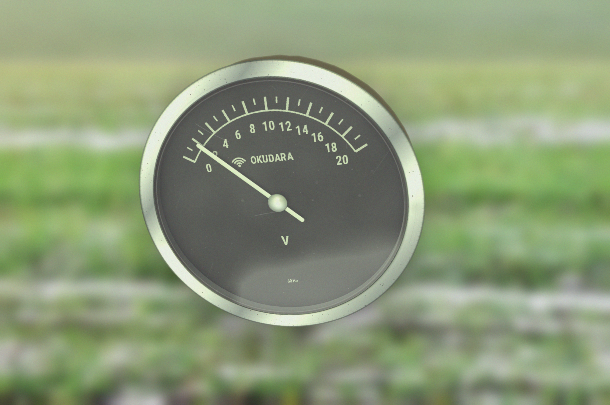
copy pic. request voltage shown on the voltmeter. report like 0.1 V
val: 2 V
